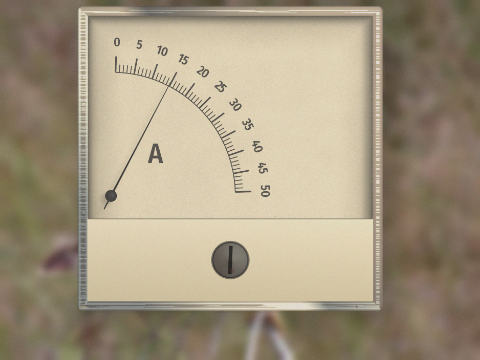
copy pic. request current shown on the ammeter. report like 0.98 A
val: 15 A
